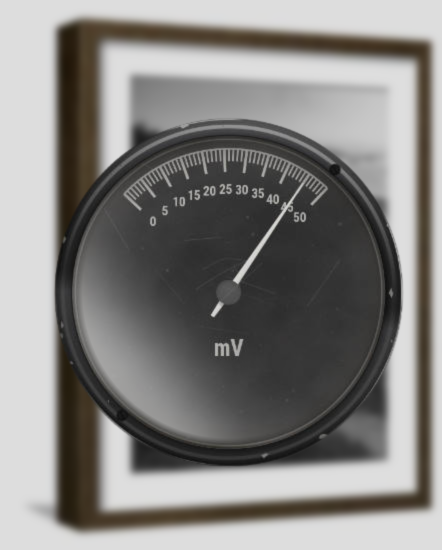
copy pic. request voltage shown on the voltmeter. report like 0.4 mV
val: 45 mV
